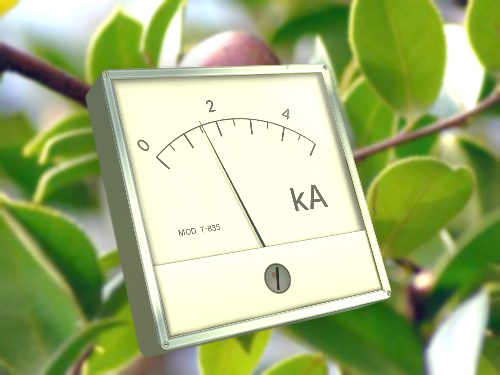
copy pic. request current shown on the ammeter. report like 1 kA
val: 1.5 kA
